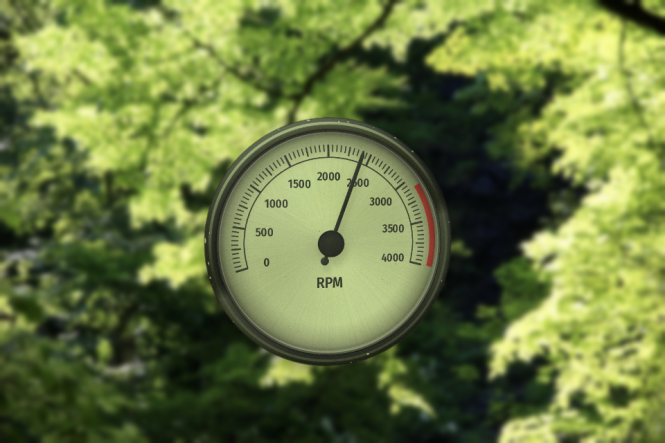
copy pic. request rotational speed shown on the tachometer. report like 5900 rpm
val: 2400 rpm
